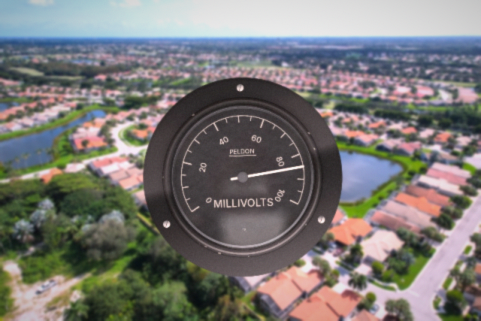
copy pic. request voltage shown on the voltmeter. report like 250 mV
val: 85 mV
